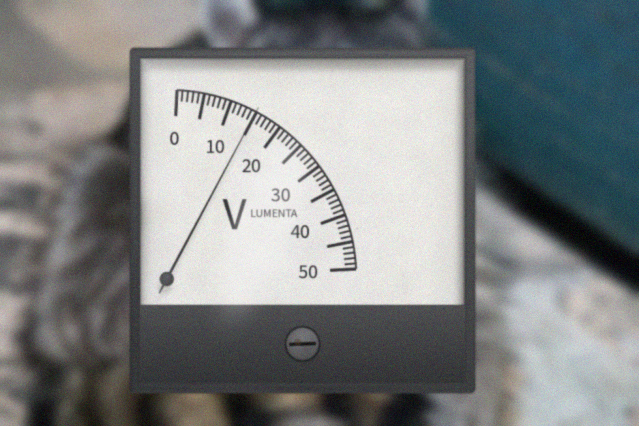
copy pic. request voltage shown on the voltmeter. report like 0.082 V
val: 15 V
